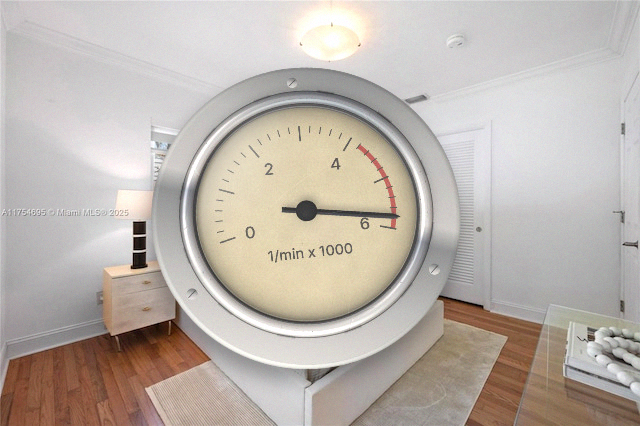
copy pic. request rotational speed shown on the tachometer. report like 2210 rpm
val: 5800 rpm
